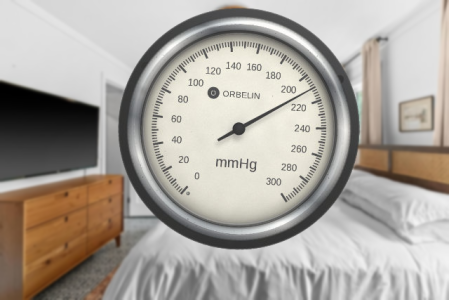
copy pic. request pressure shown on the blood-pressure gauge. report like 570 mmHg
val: 210 mmHg
